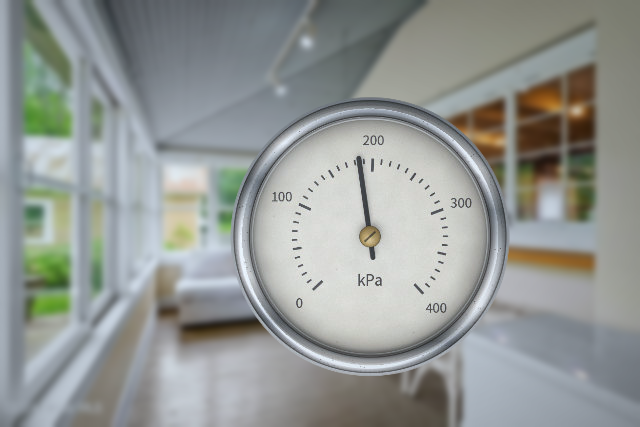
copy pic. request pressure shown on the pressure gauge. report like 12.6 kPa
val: 185 kPa
